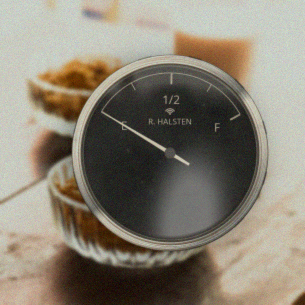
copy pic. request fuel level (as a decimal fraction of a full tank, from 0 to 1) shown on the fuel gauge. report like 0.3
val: 0
